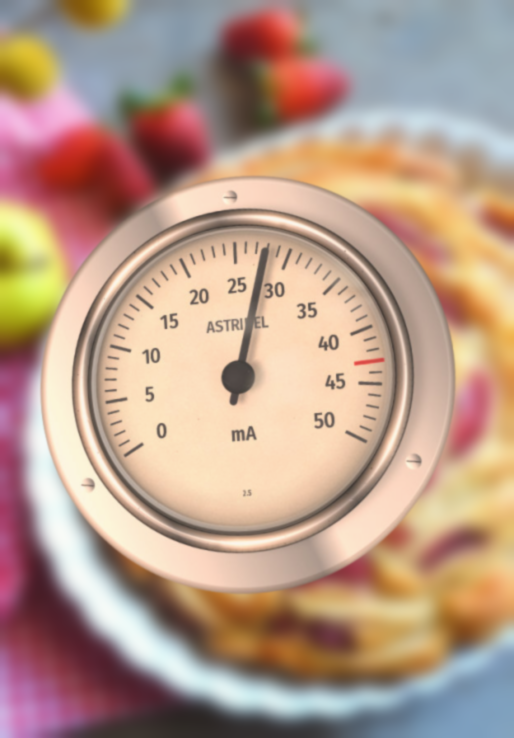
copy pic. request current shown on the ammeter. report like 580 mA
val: 28 mA
